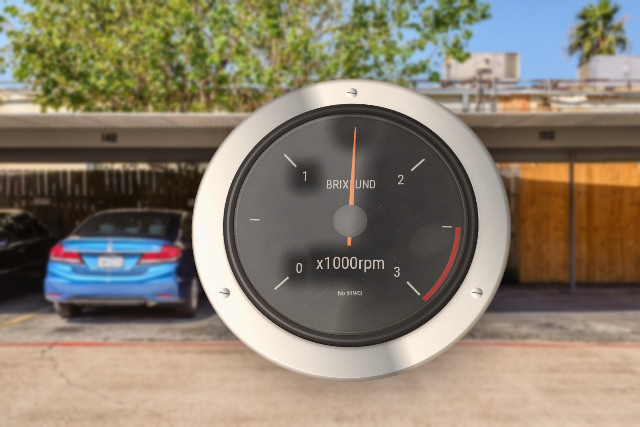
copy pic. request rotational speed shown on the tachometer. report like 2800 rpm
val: 1500 rpm
